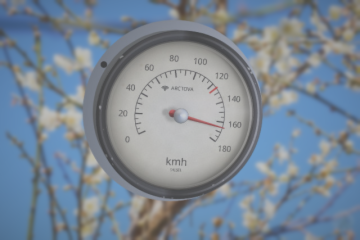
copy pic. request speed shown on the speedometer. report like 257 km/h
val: 165 km/h
